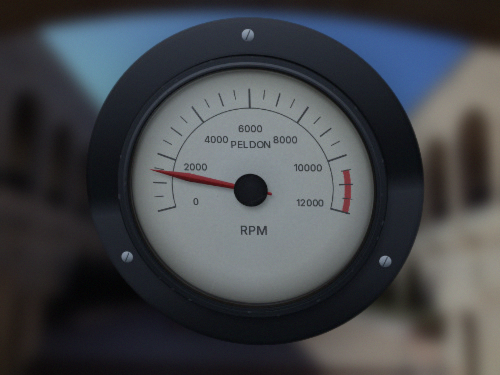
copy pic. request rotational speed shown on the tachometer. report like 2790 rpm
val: 1500 rpm
